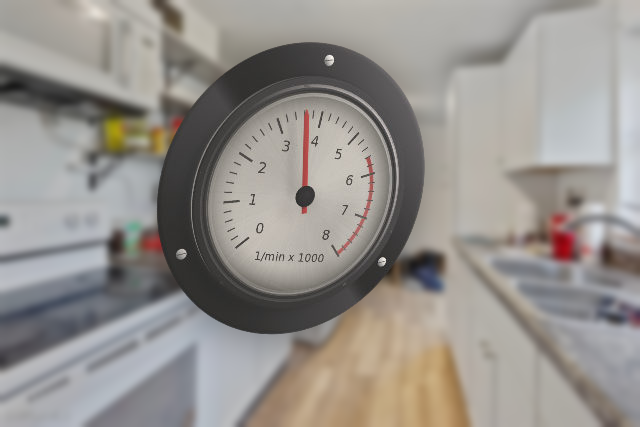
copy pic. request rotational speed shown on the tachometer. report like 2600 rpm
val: 3600 rpm
